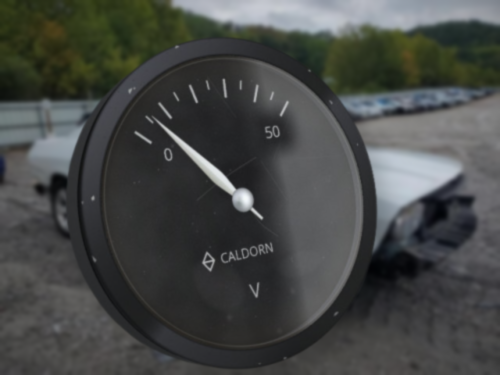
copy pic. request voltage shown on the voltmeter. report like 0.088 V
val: 5 V
